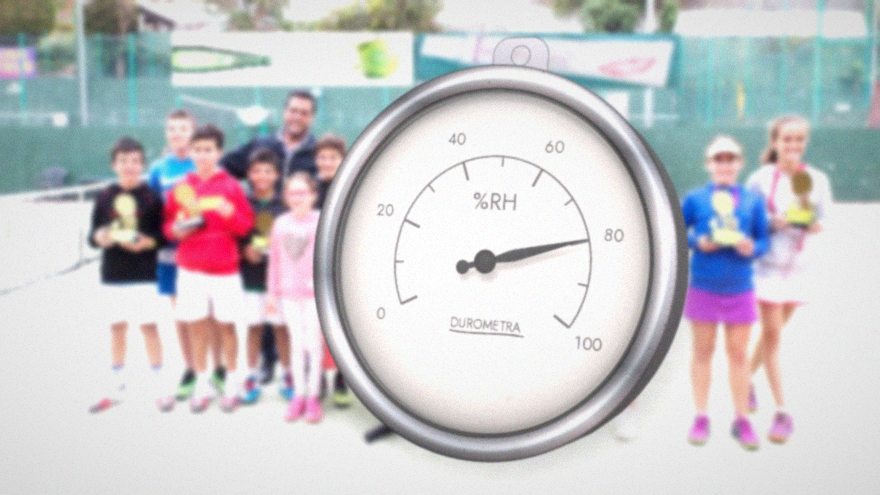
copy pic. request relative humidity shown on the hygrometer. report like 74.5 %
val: 80 %
